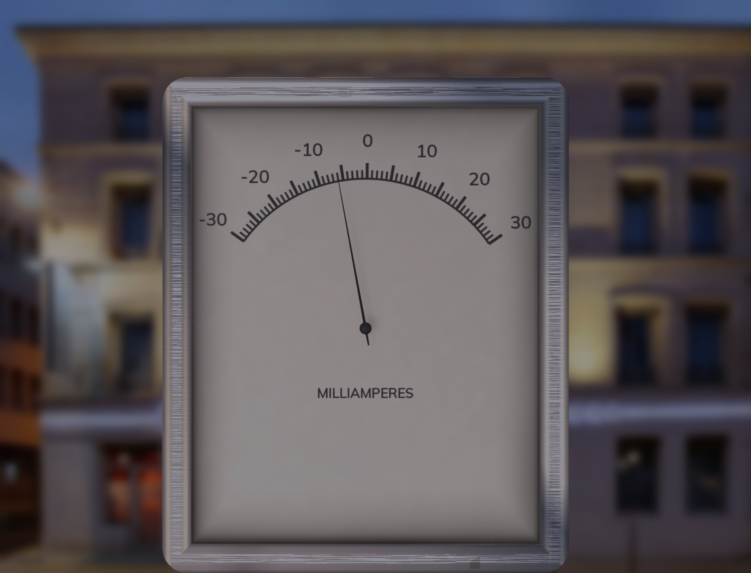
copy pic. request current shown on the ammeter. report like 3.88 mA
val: -6 mA
